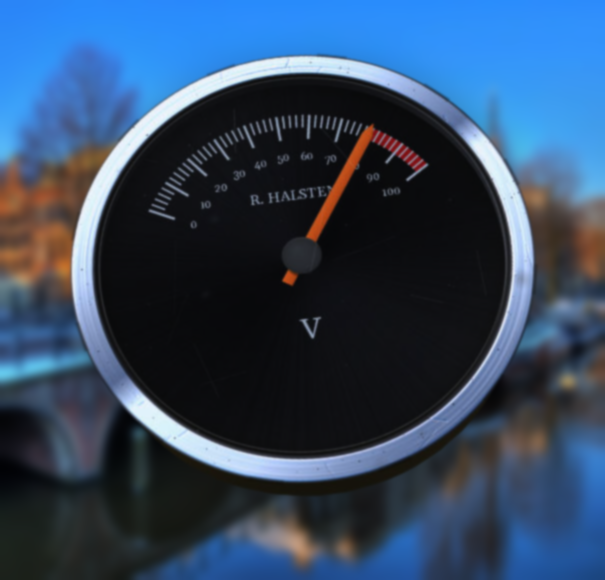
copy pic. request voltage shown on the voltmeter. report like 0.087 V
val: 80 V
